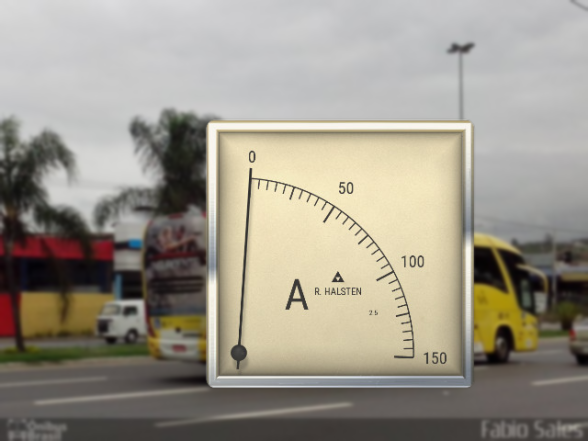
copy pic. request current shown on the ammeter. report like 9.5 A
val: 0 A
